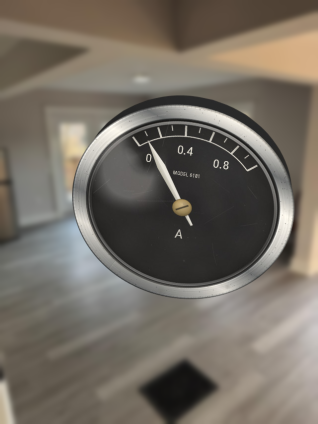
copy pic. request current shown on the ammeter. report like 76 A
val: 0.1 A
